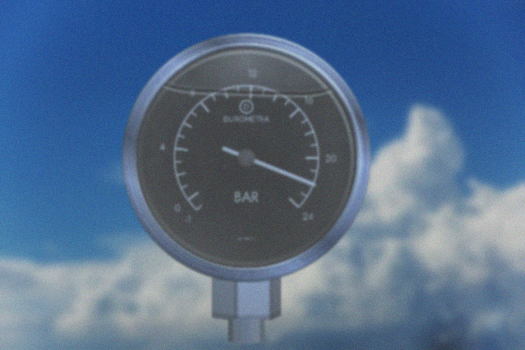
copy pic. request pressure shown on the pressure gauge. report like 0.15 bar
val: 22 bar
